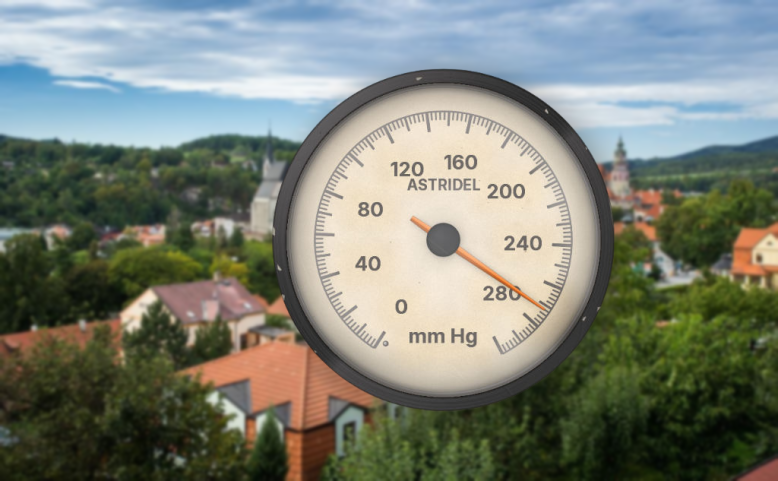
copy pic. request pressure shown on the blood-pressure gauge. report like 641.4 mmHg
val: 272 mmHg
